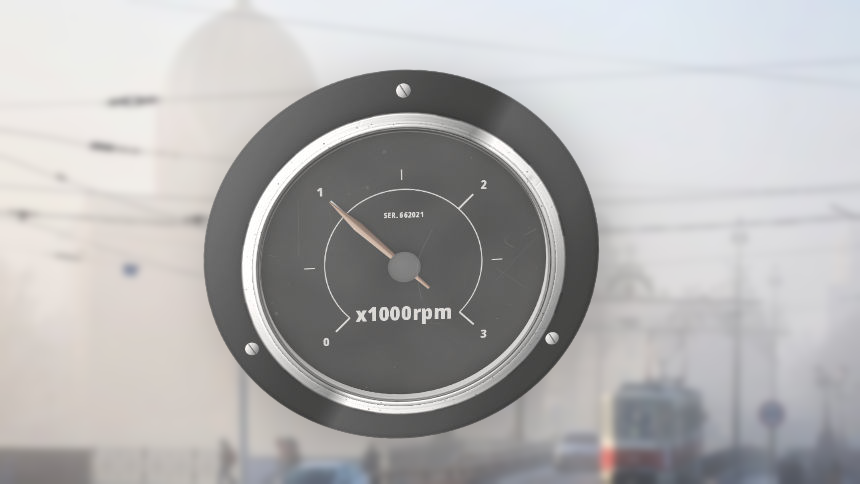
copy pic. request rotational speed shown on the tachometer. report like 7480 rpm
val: 1000 rpm
